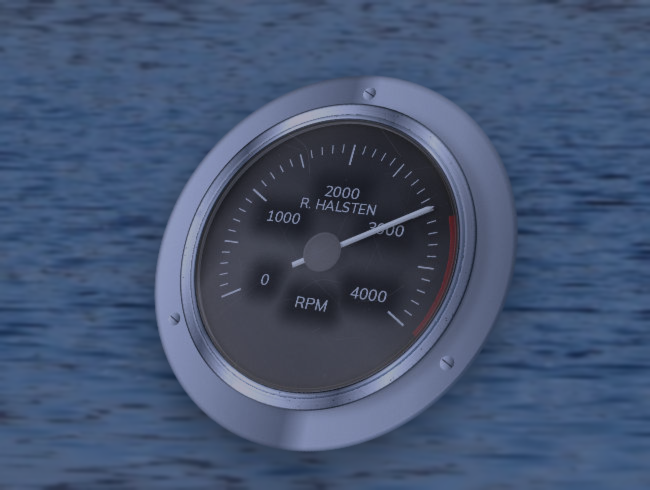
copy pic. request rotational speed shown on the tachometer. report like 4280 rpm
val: 3000 rpm
